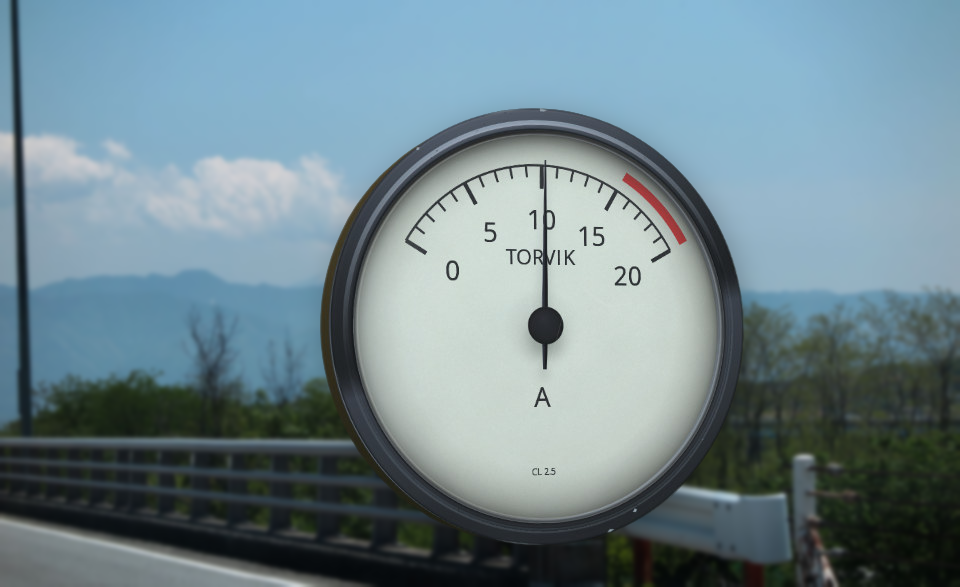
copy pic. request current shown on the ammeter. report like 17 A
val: 10 A
